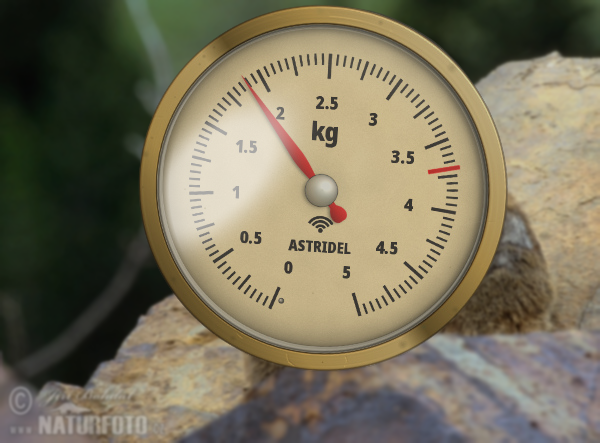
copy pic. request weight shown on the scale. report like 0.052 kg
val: 1.9 kg
